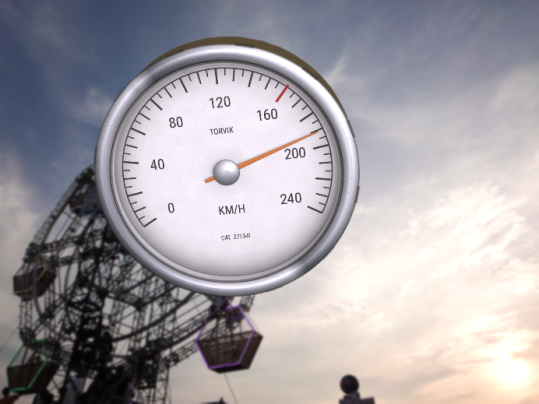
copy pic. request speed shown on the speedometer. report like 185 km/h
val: 190 km/h
